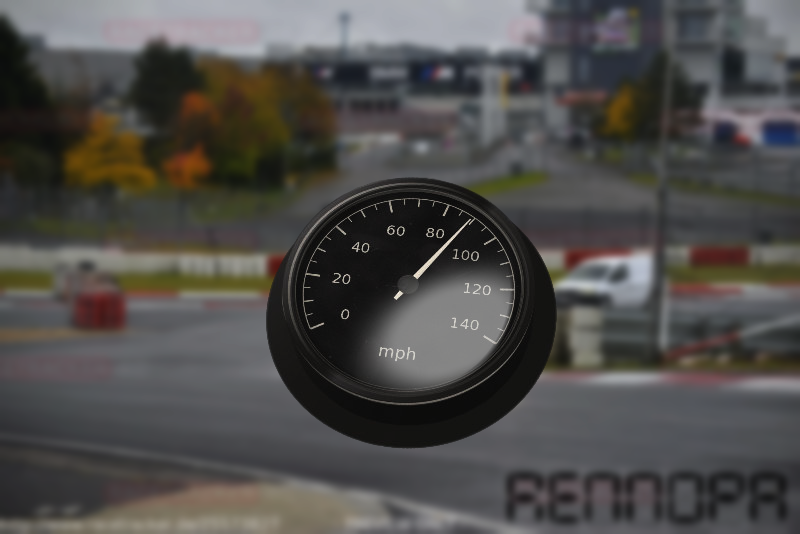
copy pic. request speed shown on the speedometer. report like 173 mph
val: 90 mph
